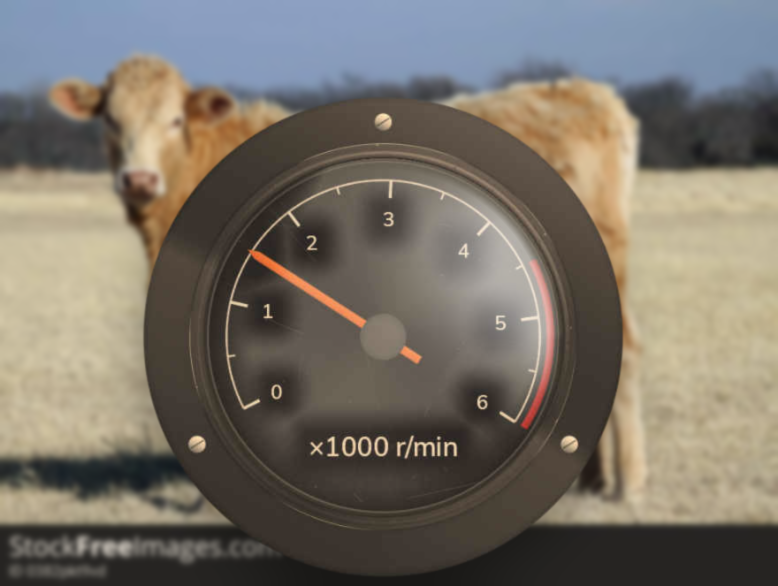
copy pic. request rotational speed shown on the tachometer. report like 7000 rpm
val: 1500 rpm
